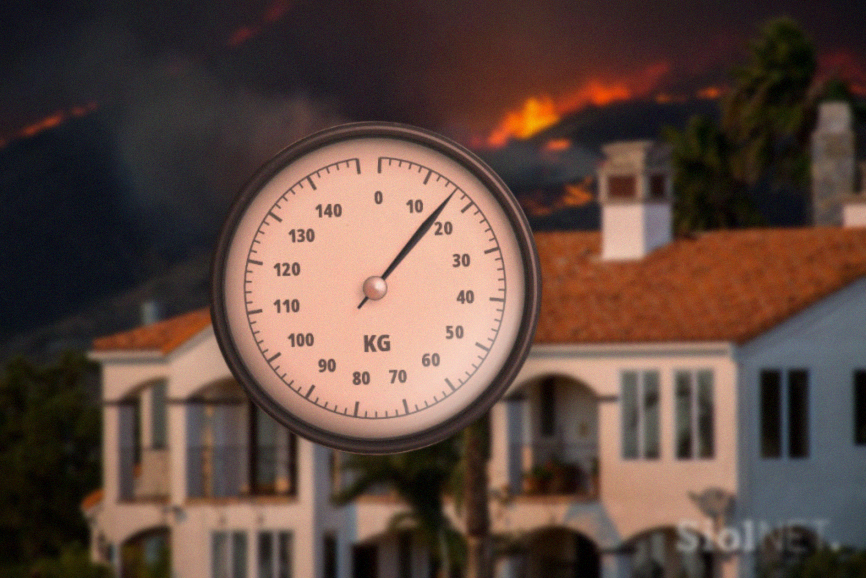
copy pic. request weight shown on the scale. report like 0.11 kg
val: 16 kg
